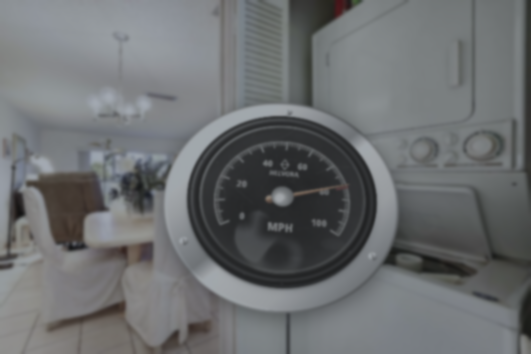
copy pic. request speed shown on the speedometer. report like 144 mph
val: 80 mph
